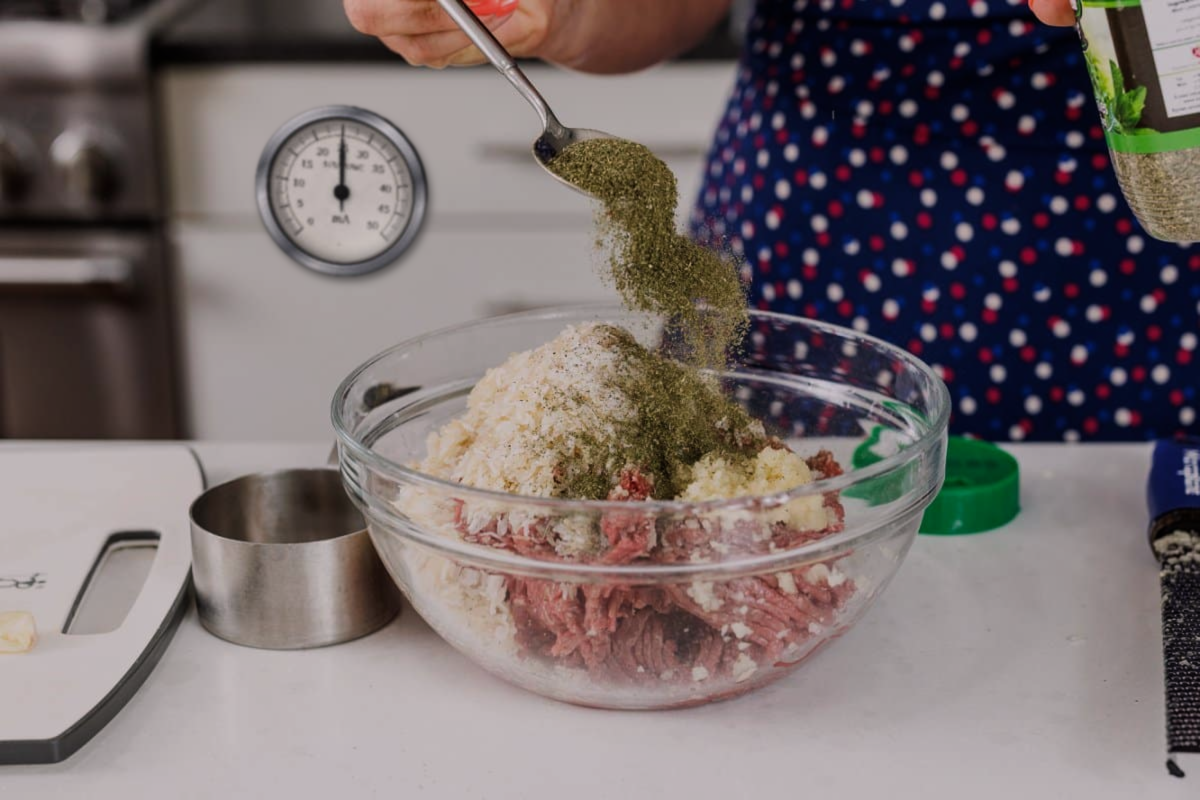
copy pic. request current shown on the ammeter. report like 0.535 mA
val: 25 mA
